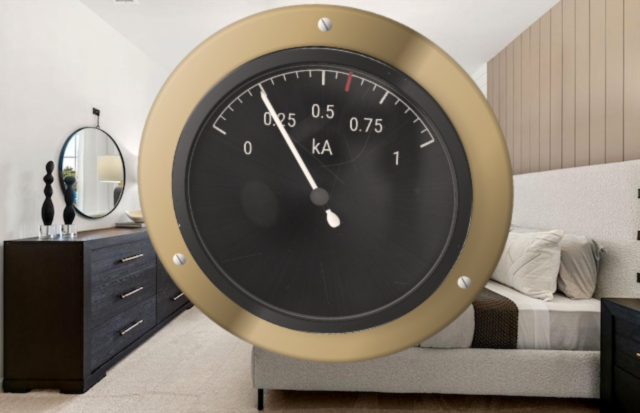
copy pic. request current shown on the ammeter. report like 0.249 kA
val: 0.25 kA
